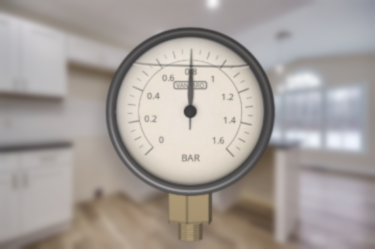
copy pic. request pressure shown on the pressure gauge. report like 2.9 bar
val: 0.8 bar
